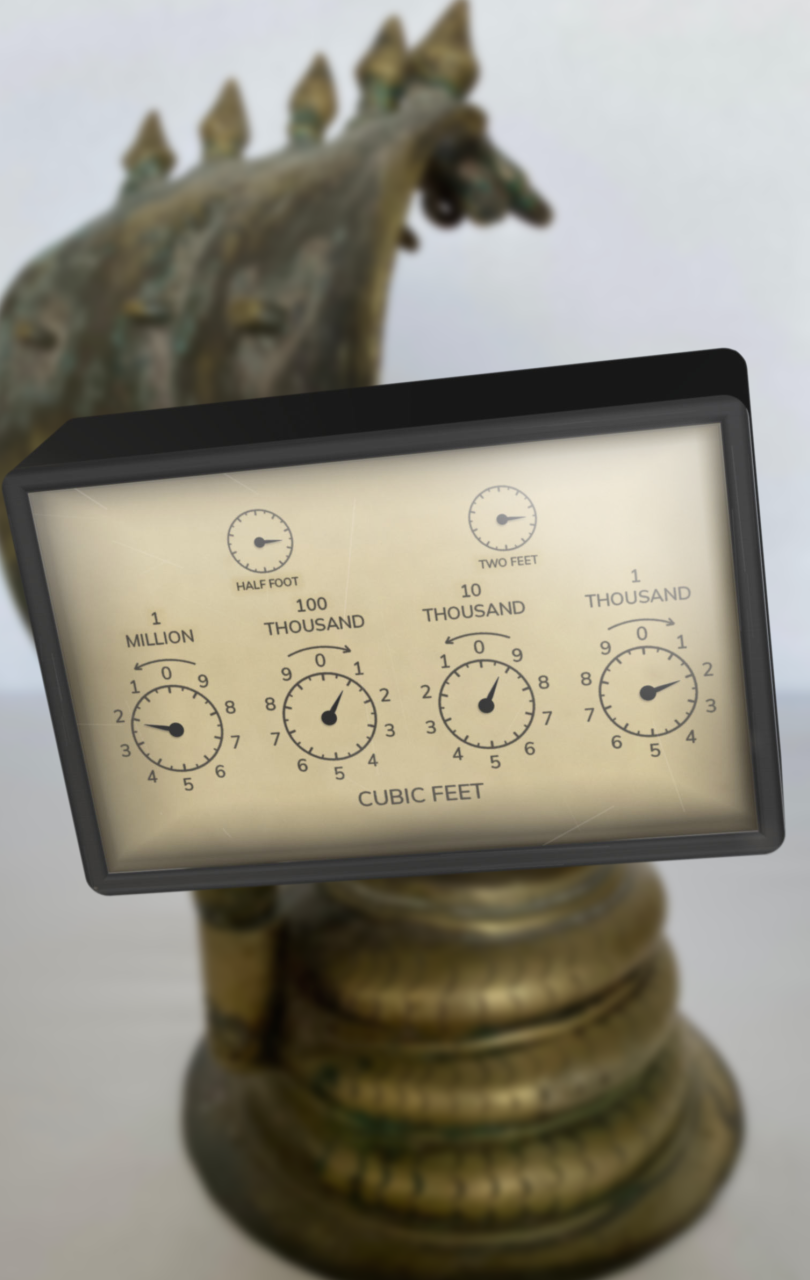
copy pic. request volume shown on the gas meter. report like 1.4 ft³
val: 209200 ft³
